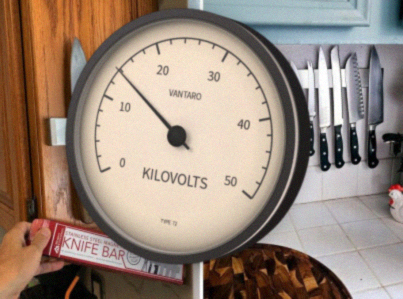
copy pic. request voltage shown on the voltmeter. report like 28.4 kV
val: 14 kV
